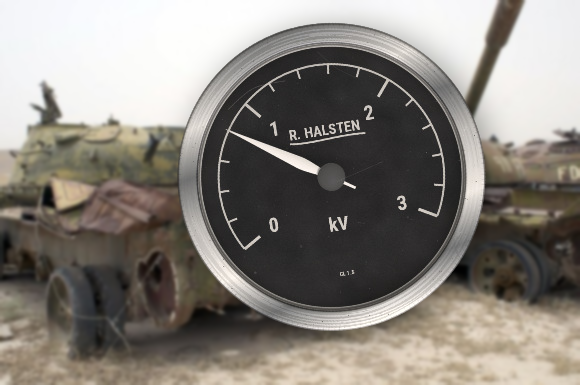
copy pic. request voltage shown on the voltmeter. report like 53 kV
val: 0.8 kV
